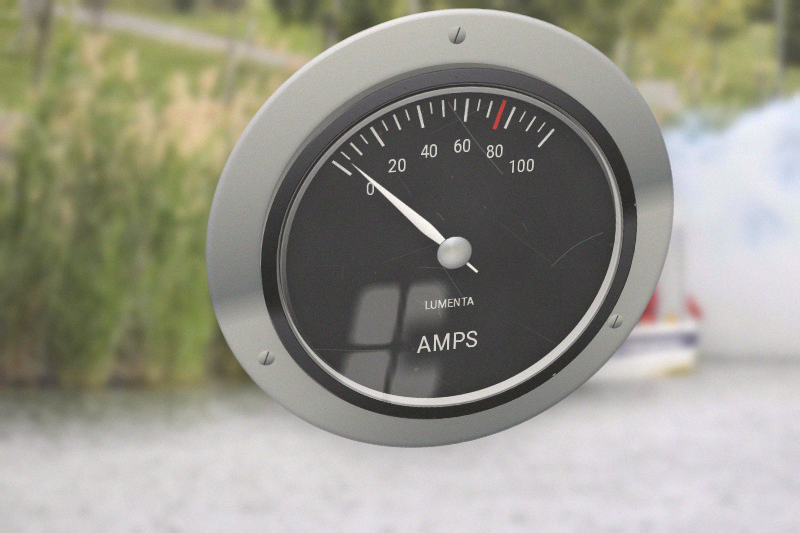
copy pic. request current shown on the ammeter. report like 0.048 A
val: 5 A
